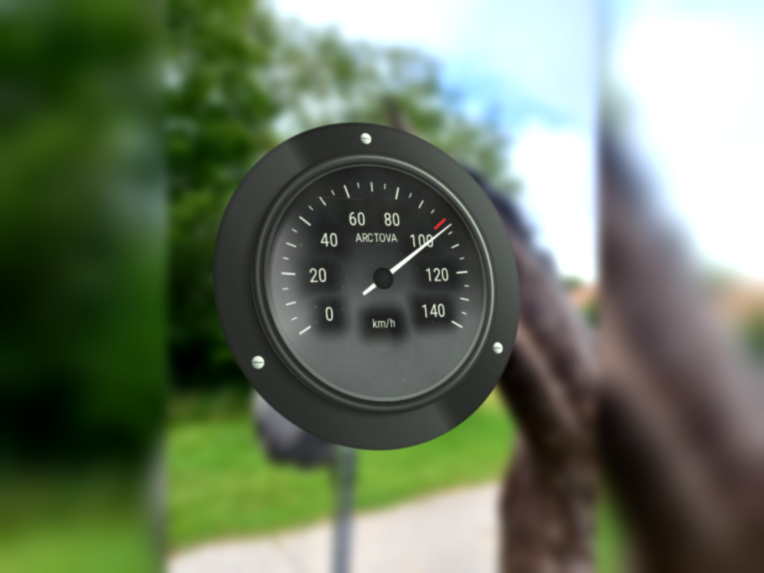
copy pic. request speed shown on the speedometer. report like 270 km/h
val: 102.5 km/h
